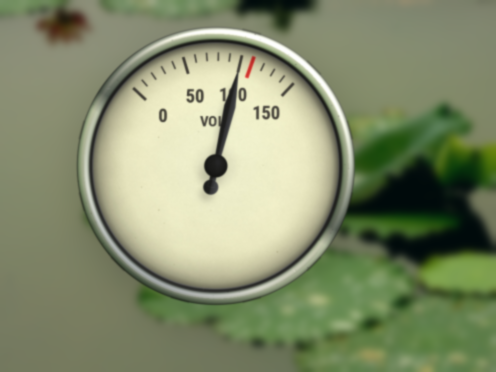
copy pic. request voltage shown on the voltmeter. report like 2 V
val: 100 V
